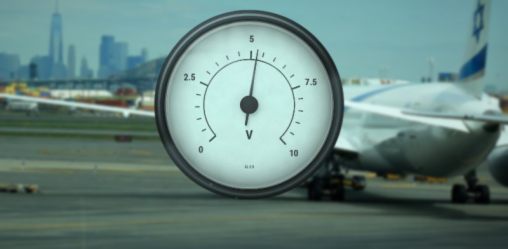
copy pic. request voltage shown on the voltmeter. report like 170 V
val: 5.25 V
